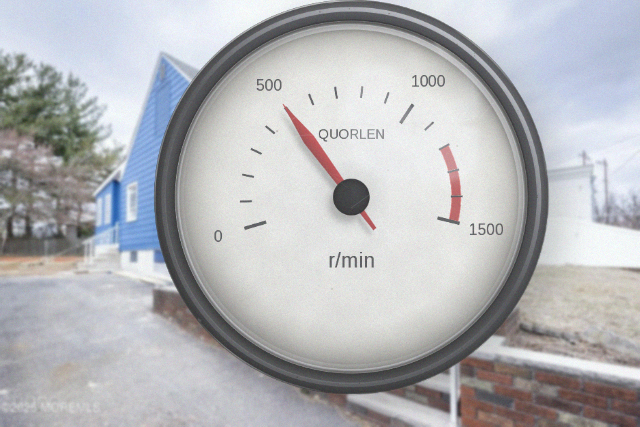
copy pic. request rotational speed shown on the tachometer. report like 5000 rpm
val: 500 rpm
